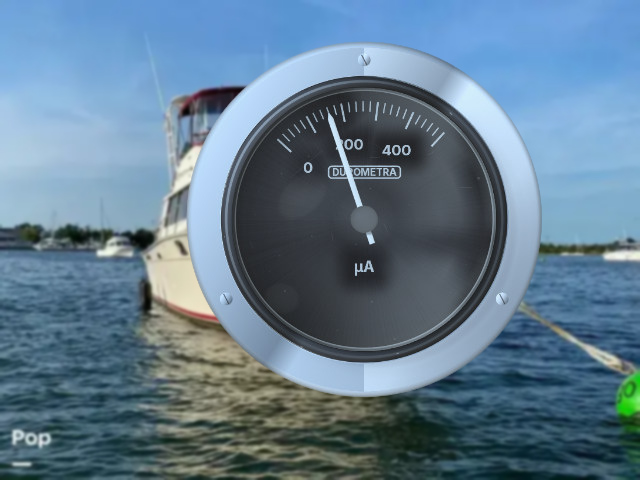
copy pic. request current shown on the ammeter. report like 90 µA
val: 160 µA
